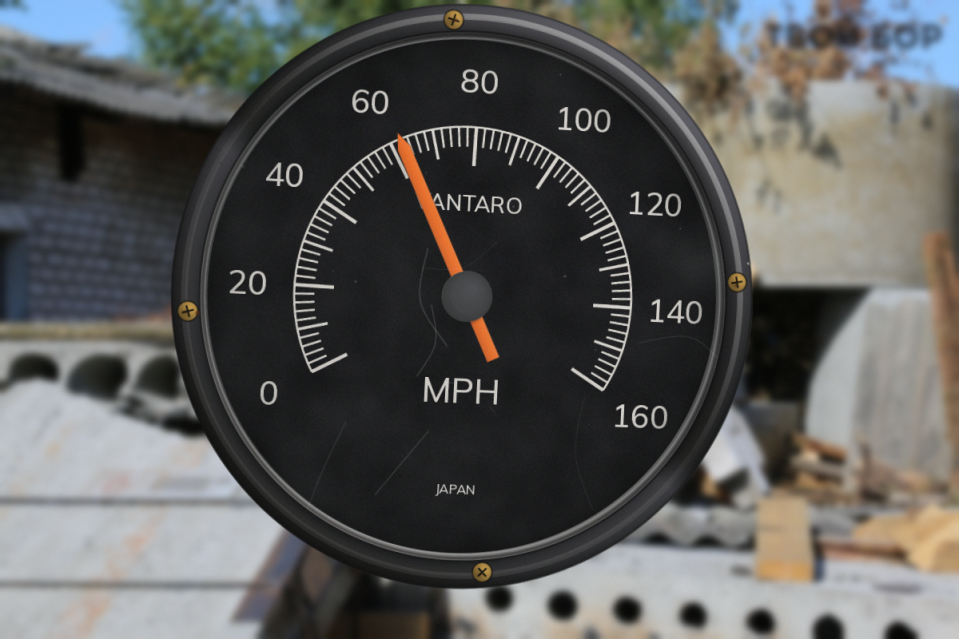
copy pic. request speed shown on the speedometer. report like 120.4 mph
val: 62 mph
